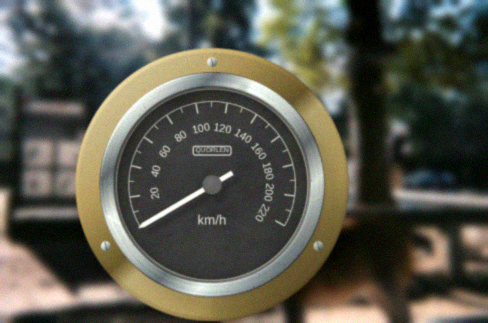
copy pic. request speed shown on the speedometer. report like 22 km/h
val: 0 km/h
